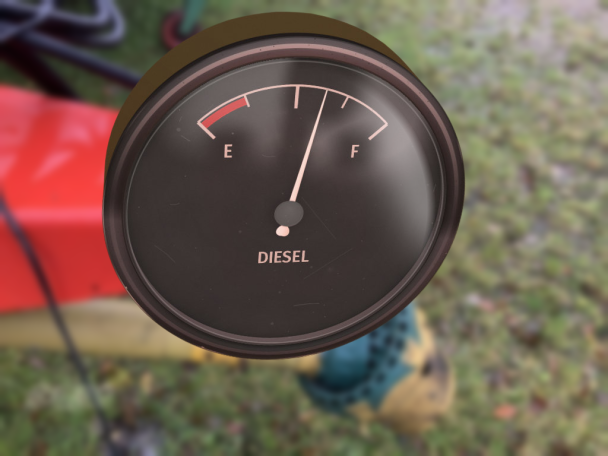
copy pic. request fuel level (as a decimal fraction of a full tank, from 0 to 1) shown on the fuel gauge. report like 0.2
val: 0.625
